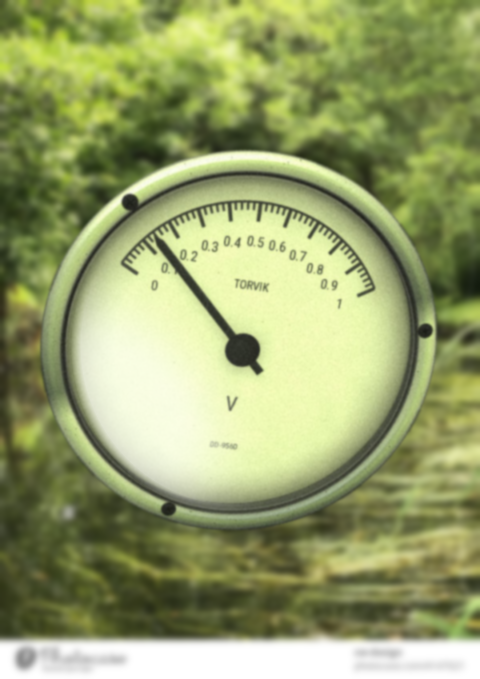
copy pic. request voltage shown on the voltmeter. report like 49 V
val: 0.14 V
